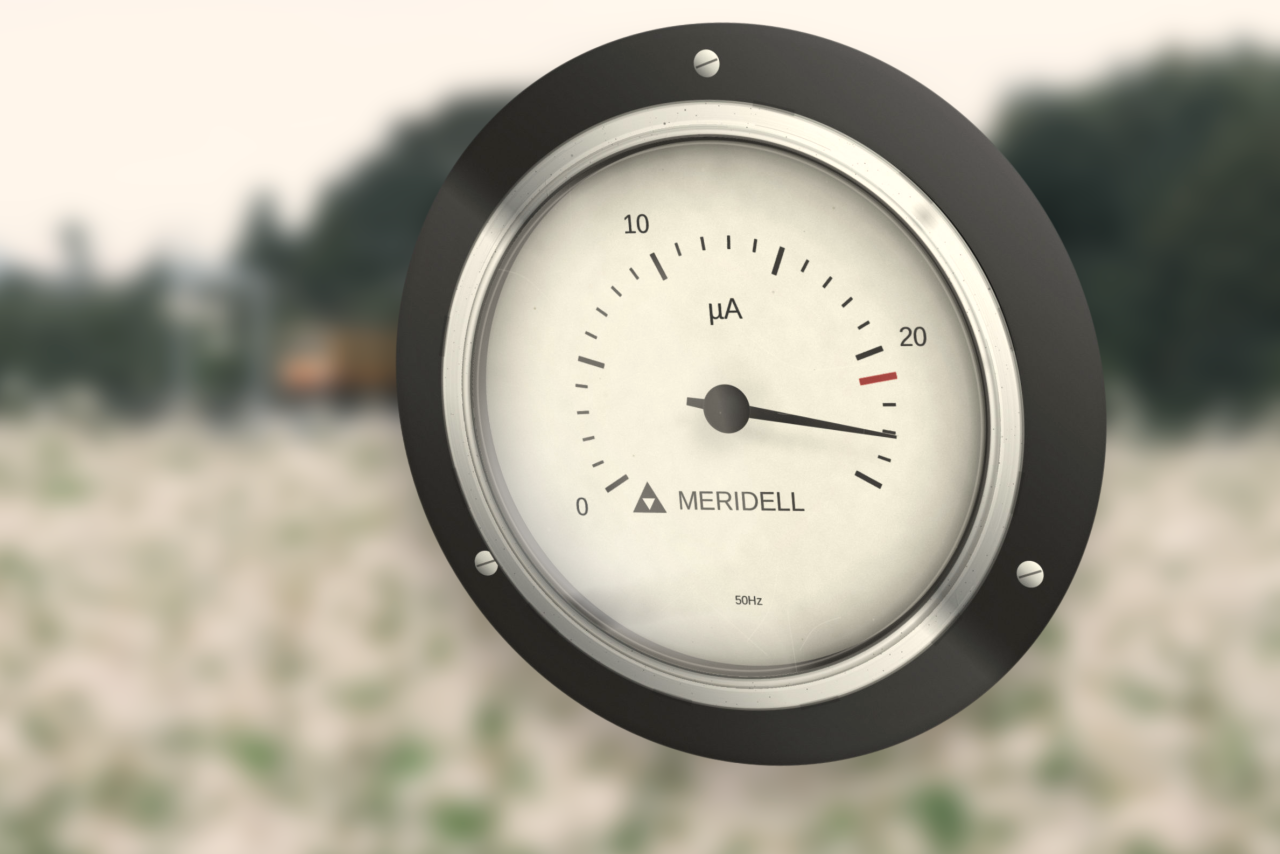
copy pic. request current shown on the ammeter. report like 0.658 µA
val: 23 µA
